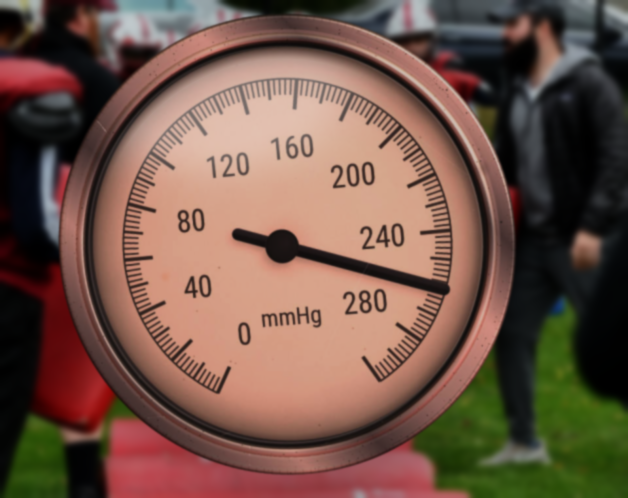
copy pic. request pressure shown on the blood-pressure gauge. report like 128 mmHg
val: 260 mmHg
